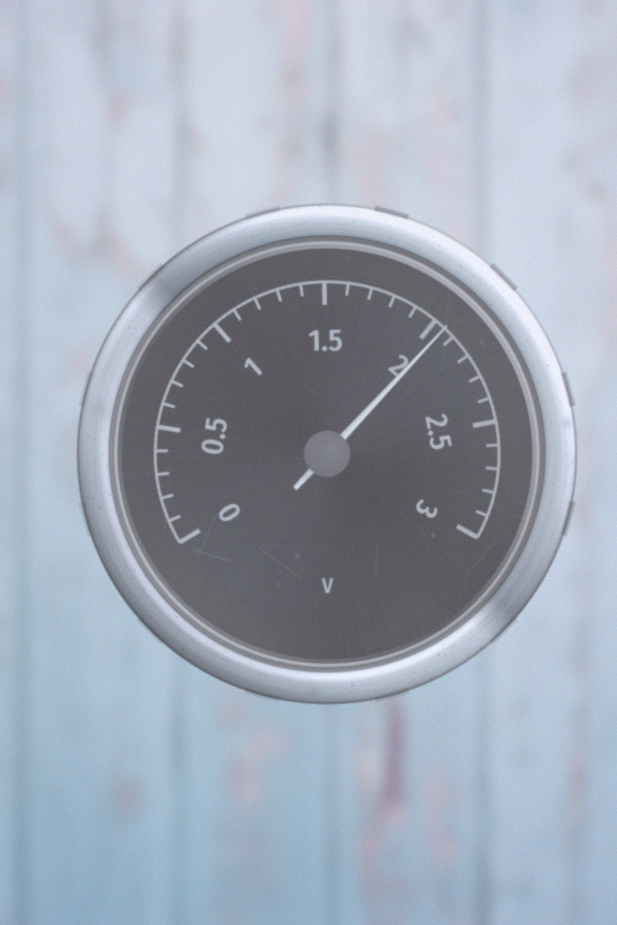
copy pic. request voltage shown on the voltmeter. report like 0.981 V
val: 2.05 V
